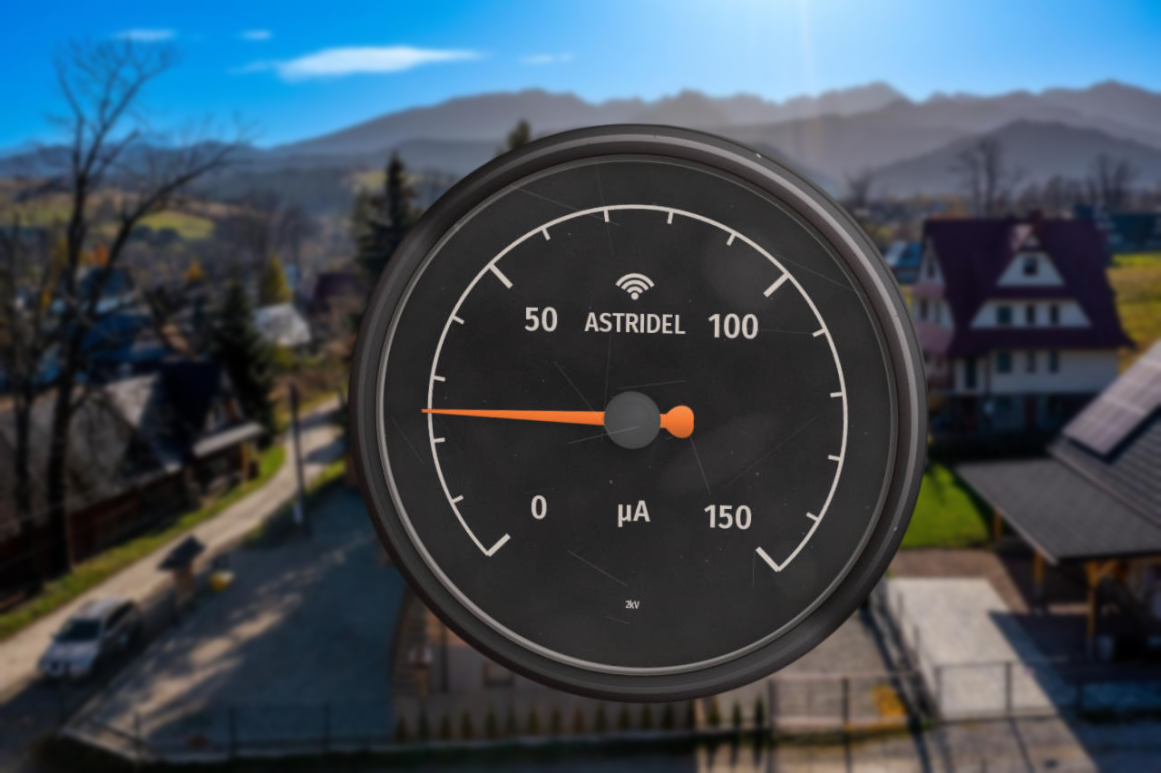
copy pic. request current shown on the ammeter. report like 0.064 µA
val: 25 µA
